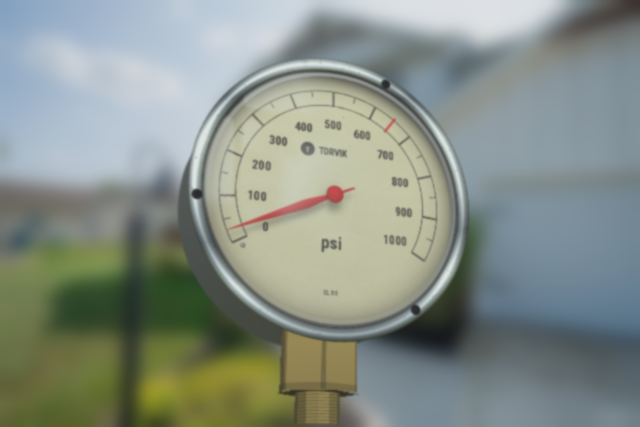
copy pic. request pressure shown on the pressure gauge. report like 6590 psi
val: 25 psi
